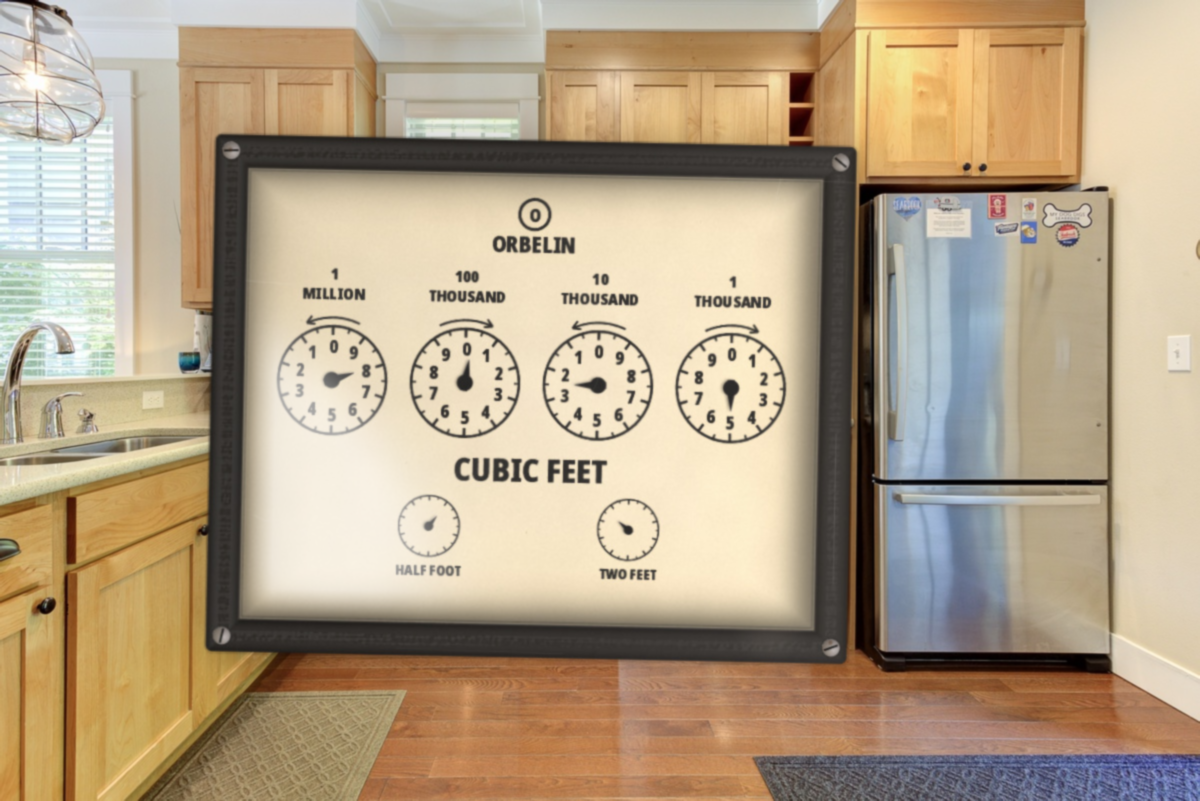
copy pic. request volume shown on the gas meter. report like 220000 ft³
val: 802500 ft³
